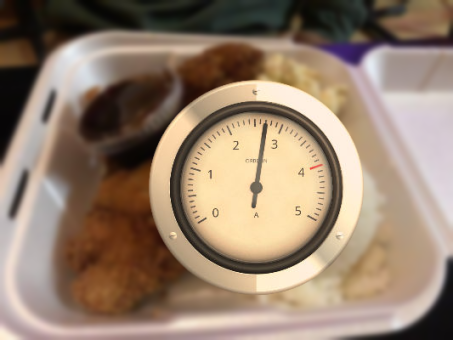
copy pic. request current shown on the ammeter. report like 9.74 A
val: 2.7 A
